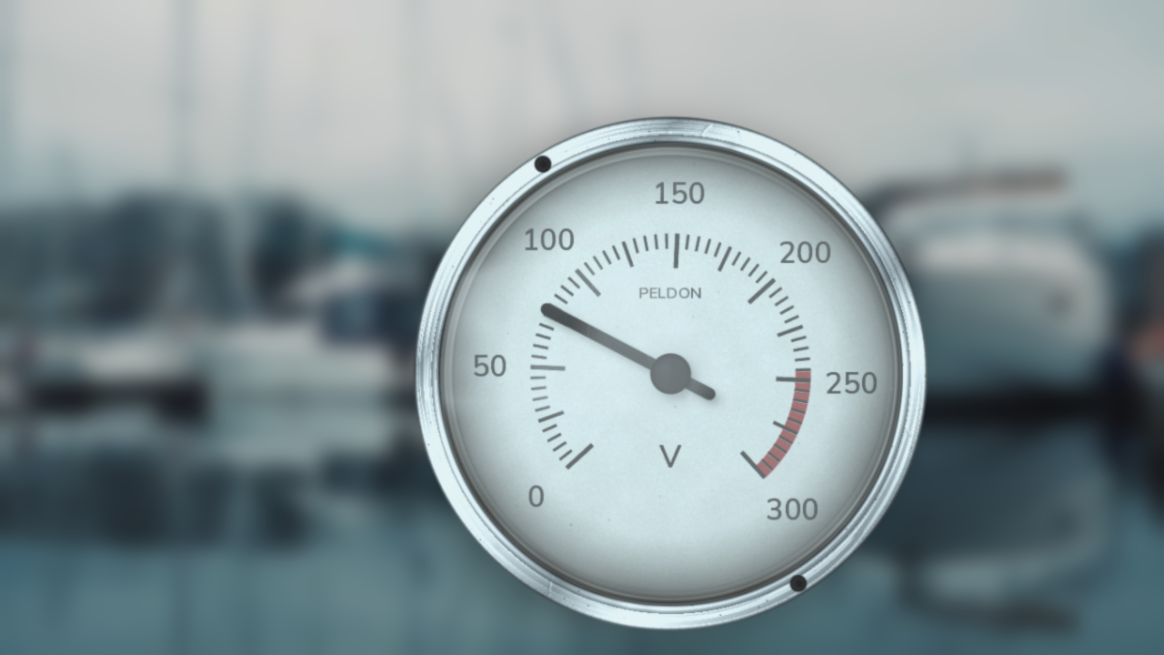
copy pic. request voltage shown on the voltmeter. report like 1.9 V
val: 77.5 V
